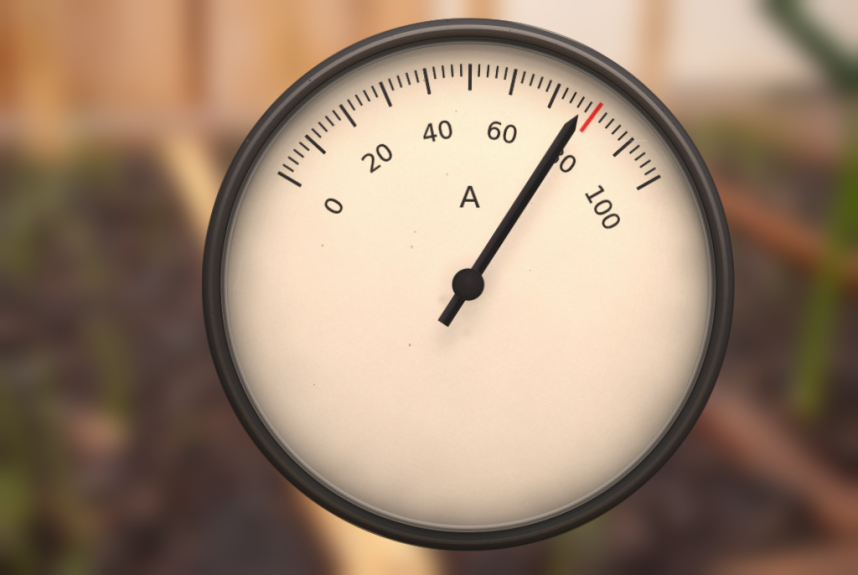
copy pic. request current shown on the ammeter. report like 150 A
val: 77 A
